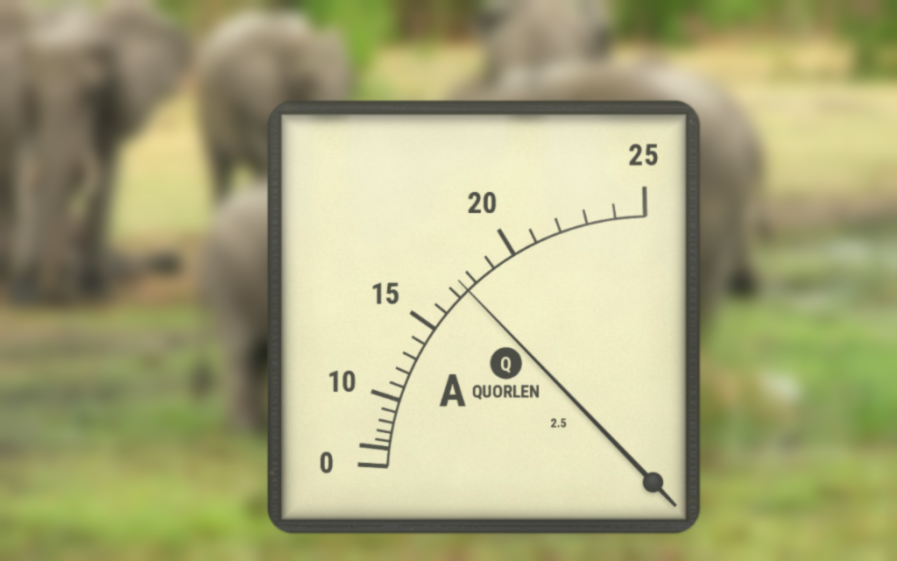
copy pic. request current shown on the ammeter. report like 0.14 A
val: 17.5 A
